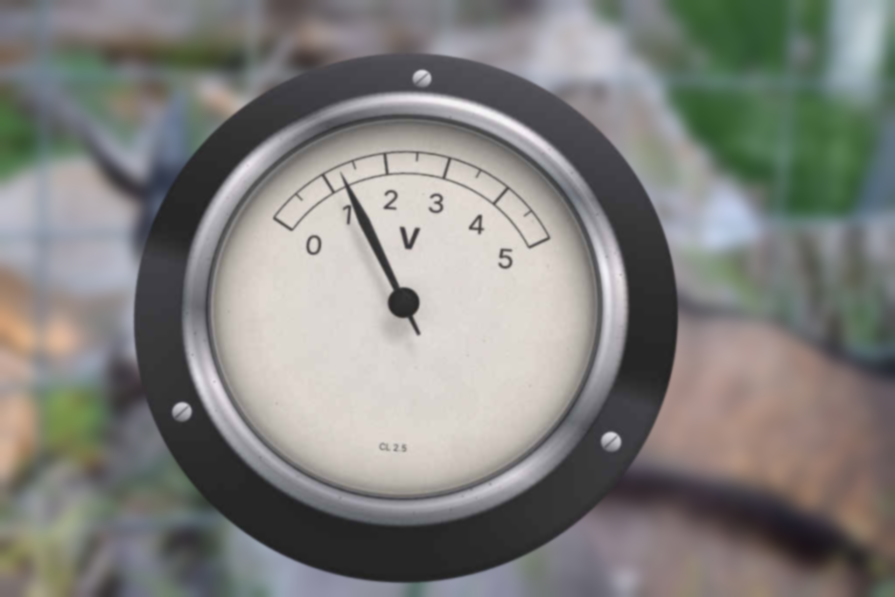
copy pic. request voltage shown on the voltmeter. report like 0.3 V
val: 1.25 V
